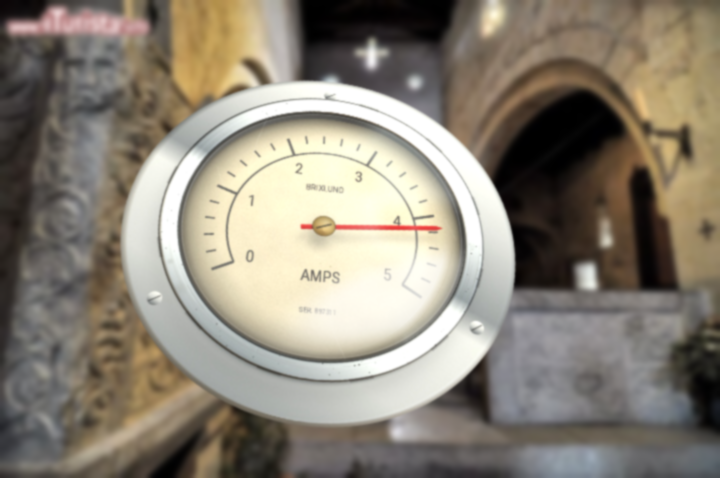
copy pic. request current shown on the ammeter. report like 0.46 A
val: 4.2 A
